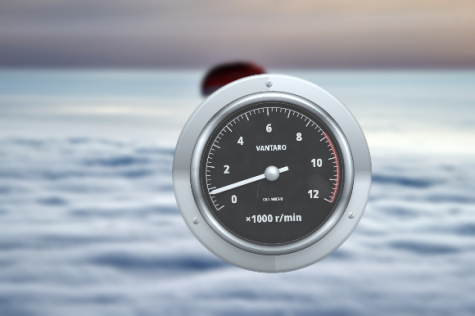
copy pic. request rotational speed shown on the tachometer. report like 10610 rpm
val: 800 rpm
